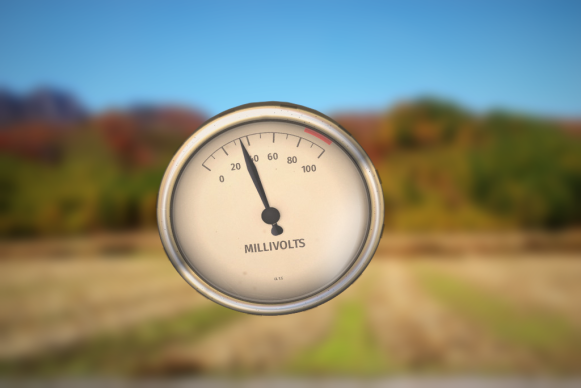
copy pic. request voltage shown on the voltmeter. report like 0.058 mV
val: 35 mV
